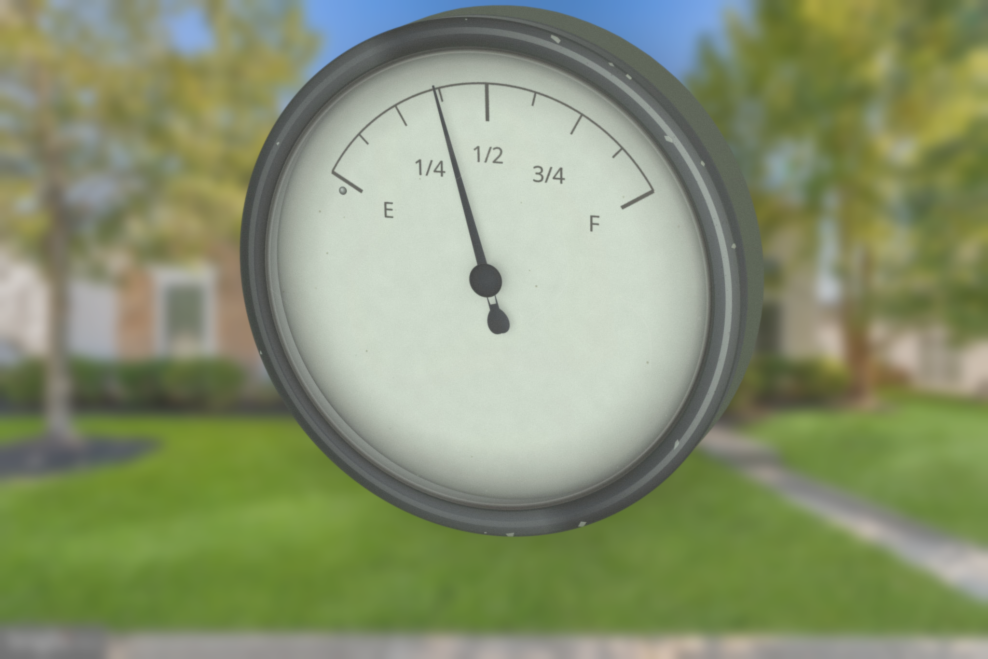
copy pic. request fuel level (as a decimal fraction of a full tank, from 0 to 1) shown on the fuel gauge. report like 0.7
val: 0.375
